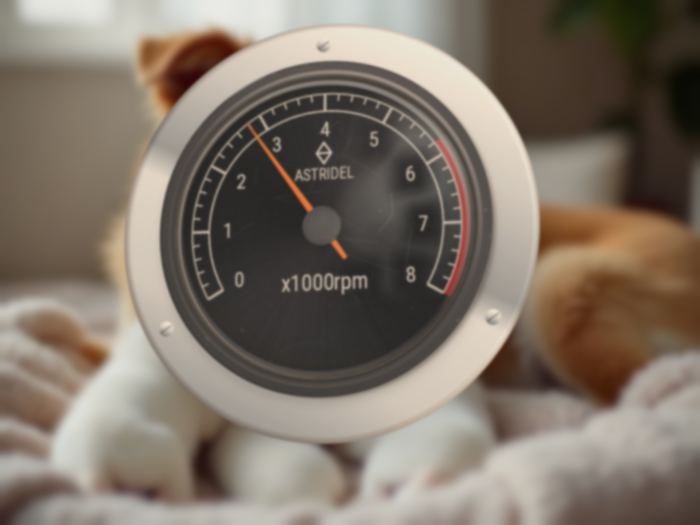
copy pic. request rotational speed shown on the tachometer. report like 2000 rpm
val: 2800 rpm
